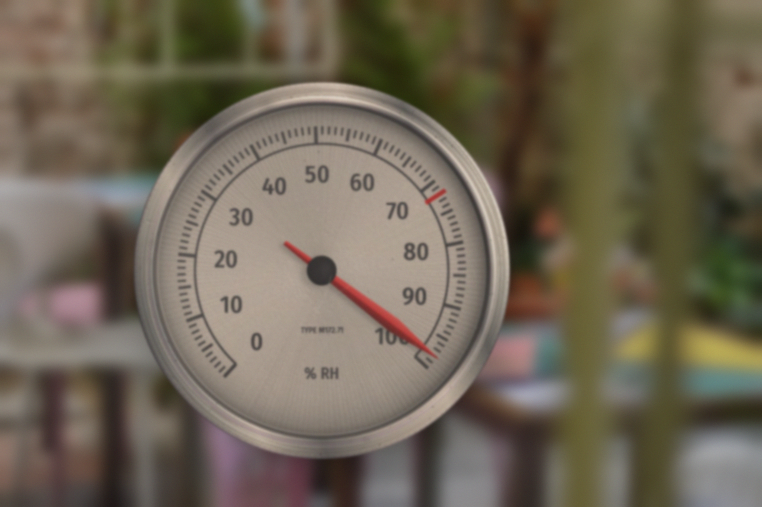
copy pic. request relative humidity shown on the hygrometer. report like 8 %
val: 98 %
